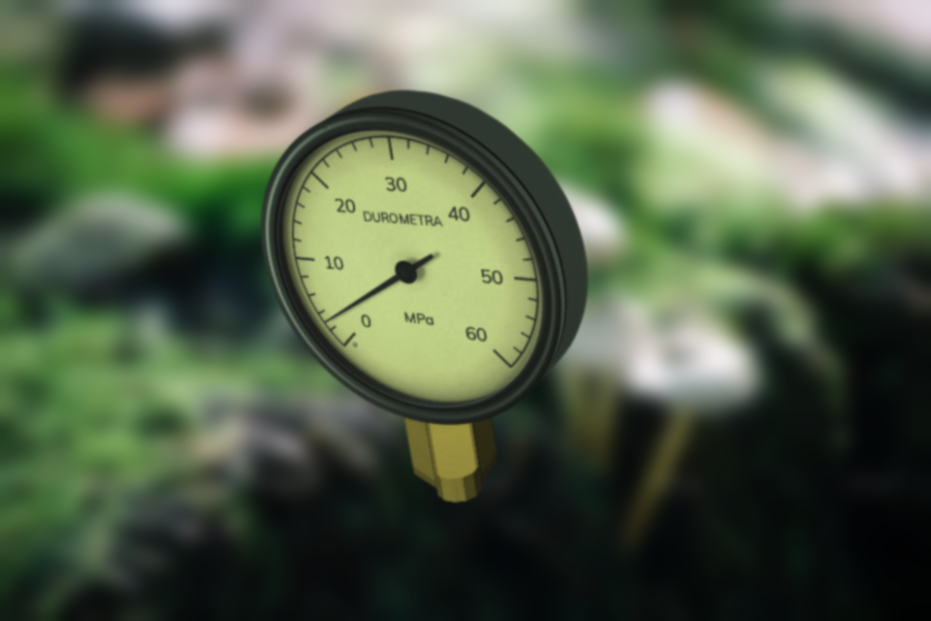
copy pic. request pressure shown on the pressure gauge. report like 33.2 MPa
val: 3 MPa
